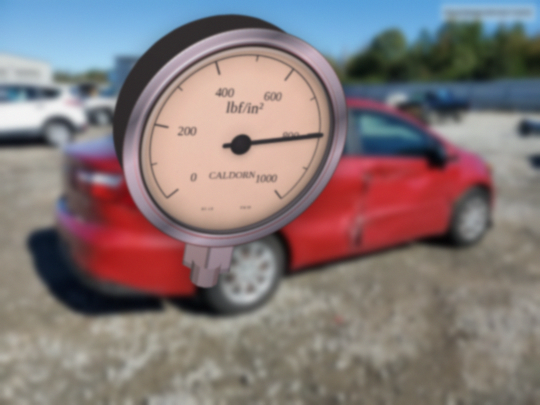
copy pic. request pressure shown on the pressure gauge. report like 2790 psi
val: 800 psi
